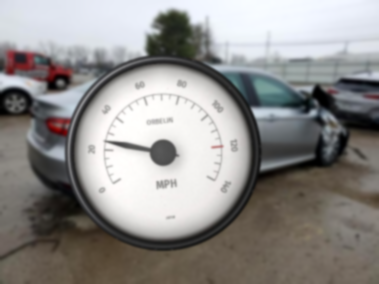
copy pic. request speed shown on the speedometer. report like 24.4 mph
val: 25 mph
